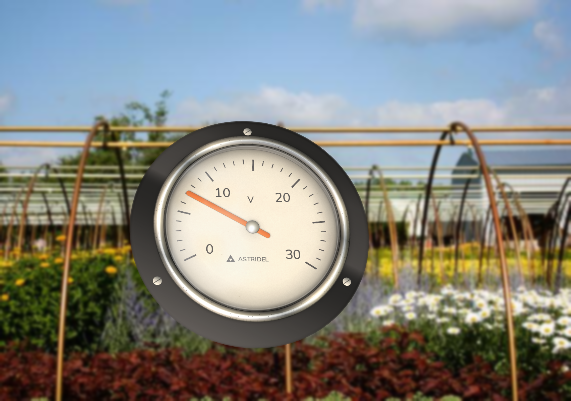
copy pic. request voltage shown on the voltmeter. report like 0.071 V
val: 7 V
